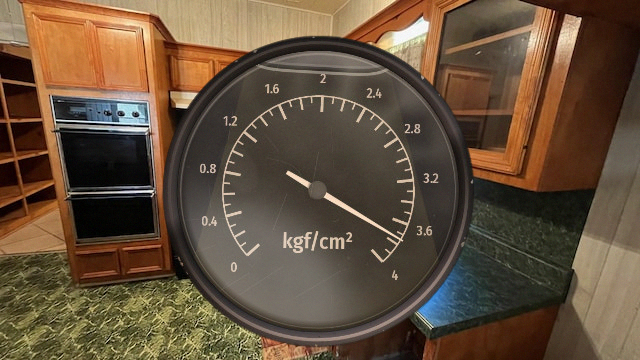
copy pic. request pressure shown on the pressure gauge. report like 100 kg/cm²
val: 3.75 kg/cm²
